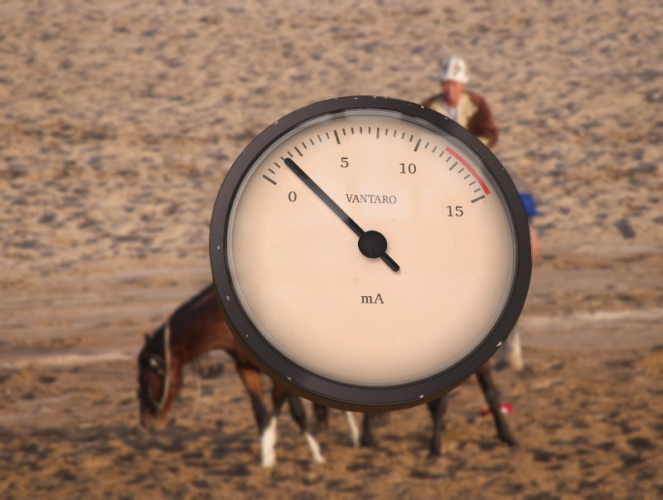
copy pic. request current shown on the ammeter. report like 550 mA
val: 1.5 mA
